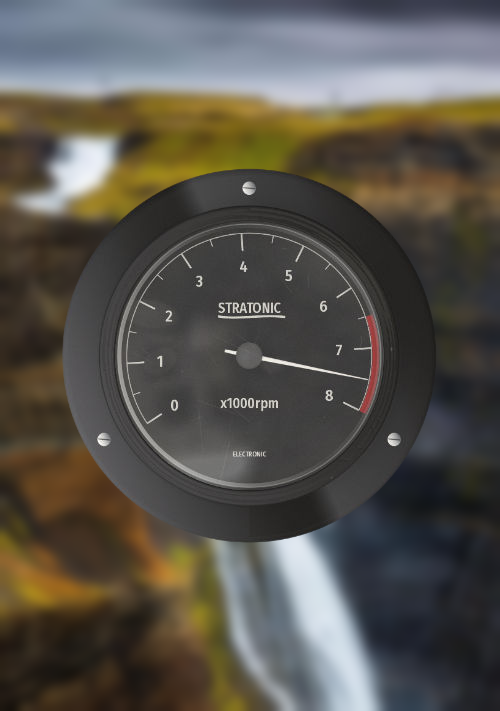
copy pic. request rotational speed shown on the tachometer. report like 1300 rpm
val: 7500 rpm
